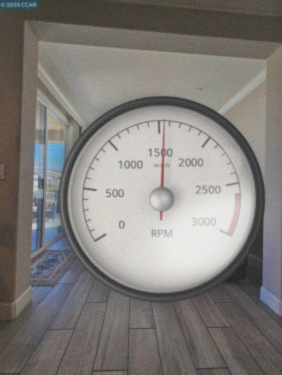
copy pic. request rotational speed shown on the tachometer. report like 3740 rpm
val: 1550 rpm
